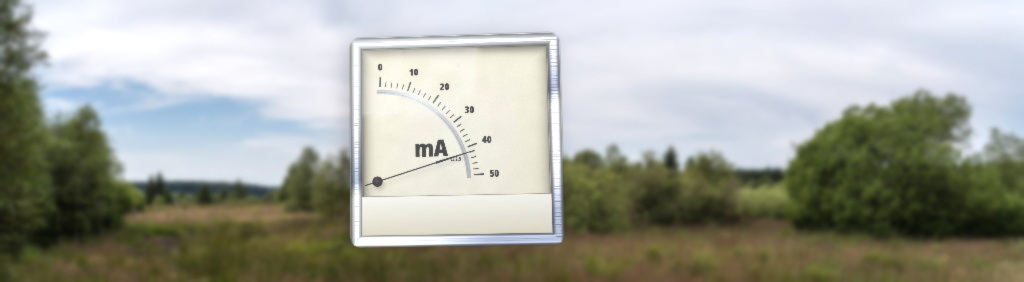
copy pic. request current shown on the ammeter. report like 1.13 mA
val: 42 mA
